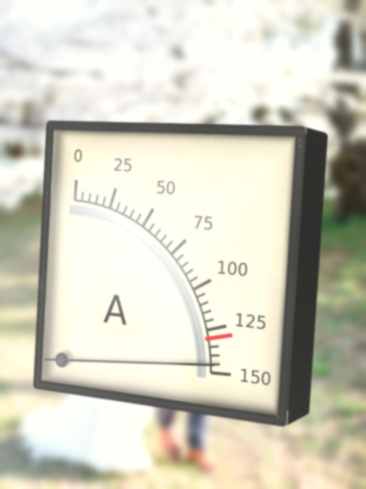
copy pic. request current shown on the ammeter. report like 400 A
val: 145 A
